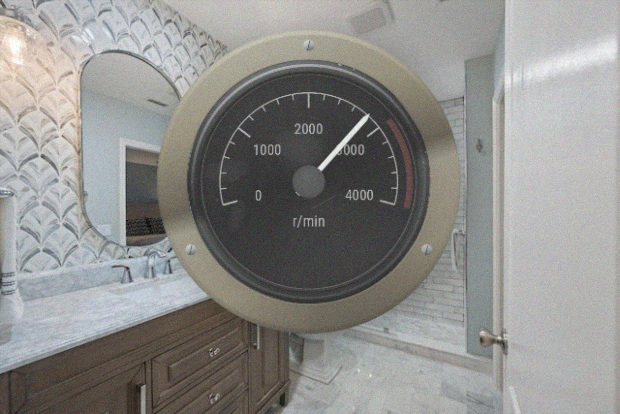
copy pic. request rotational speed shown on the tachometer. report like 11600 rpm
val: 2800 rpm
